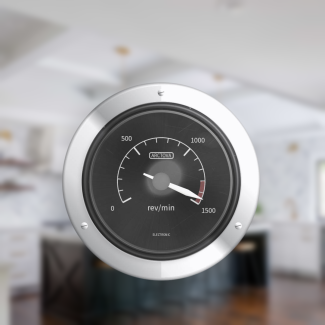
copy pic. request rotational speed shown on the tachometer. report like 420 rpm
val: 1450 rpm
